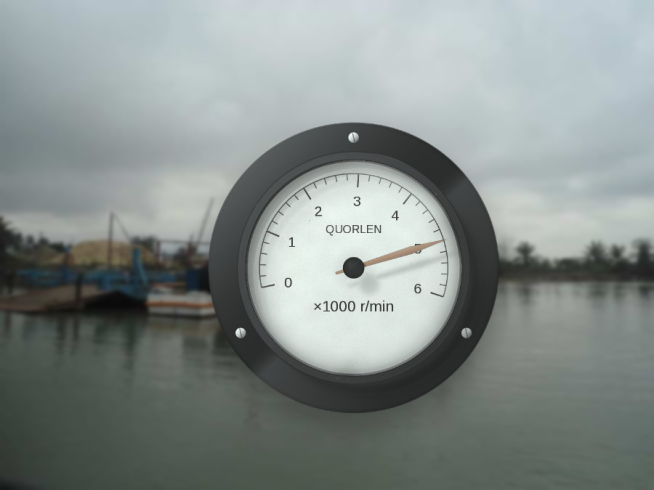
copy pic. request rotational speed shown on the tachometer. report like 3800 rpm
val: 5000 rpm
